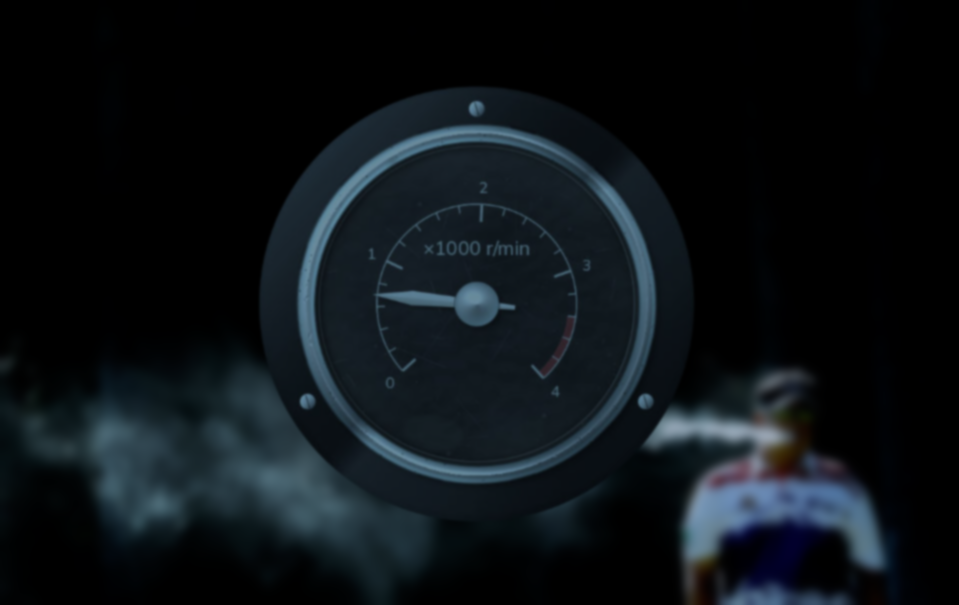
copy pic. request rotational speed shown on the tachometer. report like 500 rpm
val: 700 rpm
